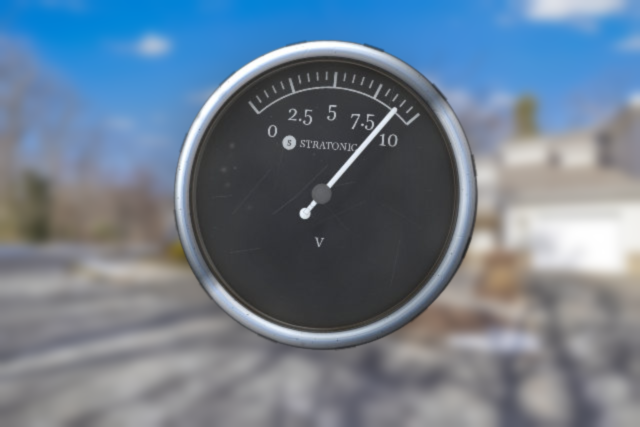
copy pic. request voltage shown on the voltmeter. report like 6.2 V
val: 9 V
